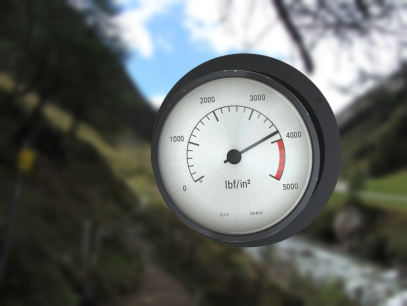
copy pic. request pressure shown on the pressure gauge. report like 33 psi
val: 3800 psi
